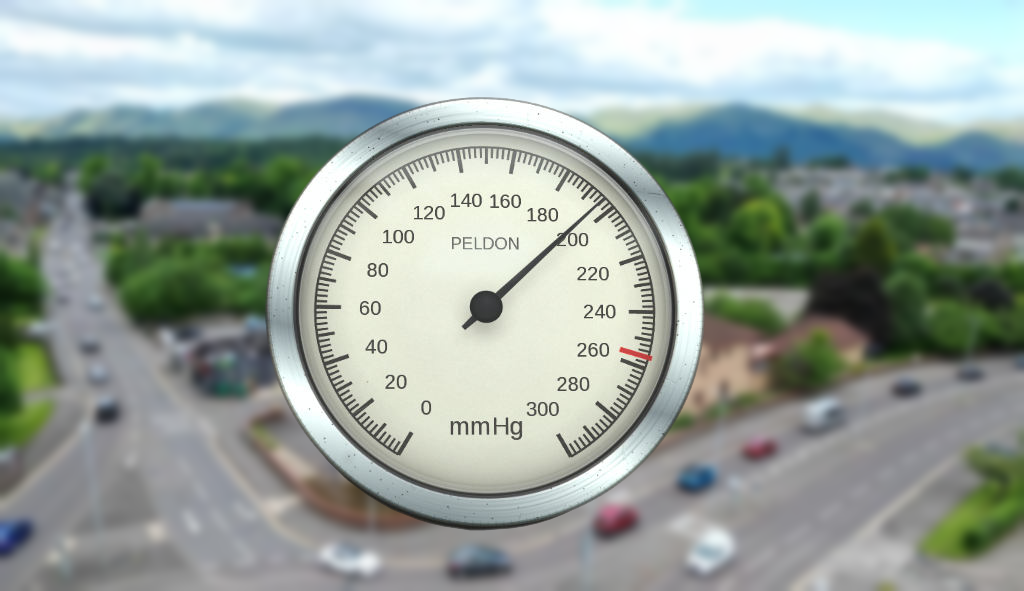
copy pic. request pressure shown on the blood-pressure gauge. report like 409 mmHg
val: 196 mmHg
